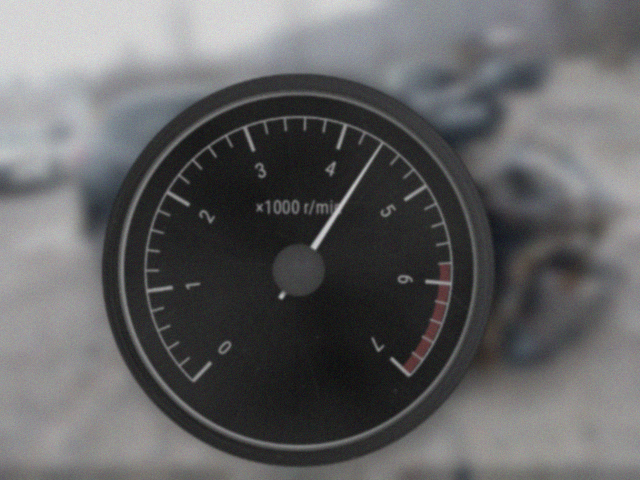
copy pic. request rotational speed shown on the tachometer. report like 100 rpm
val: 4400 rpm
